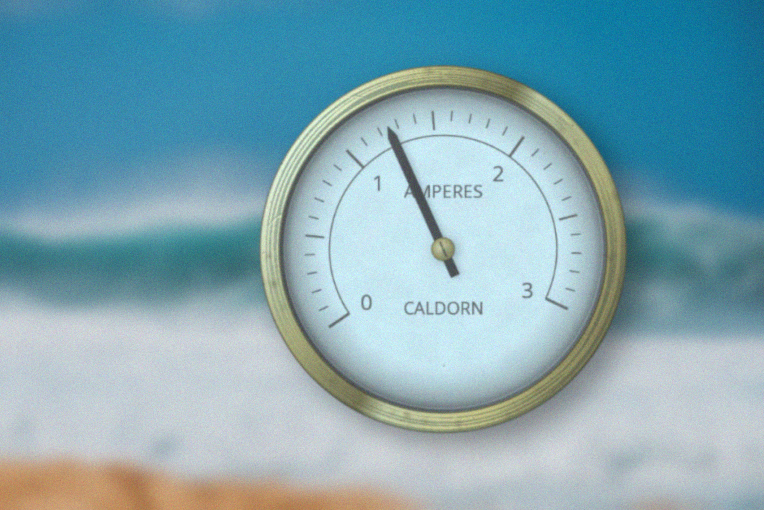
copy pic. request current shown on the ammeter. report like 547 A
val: 1.25 A
